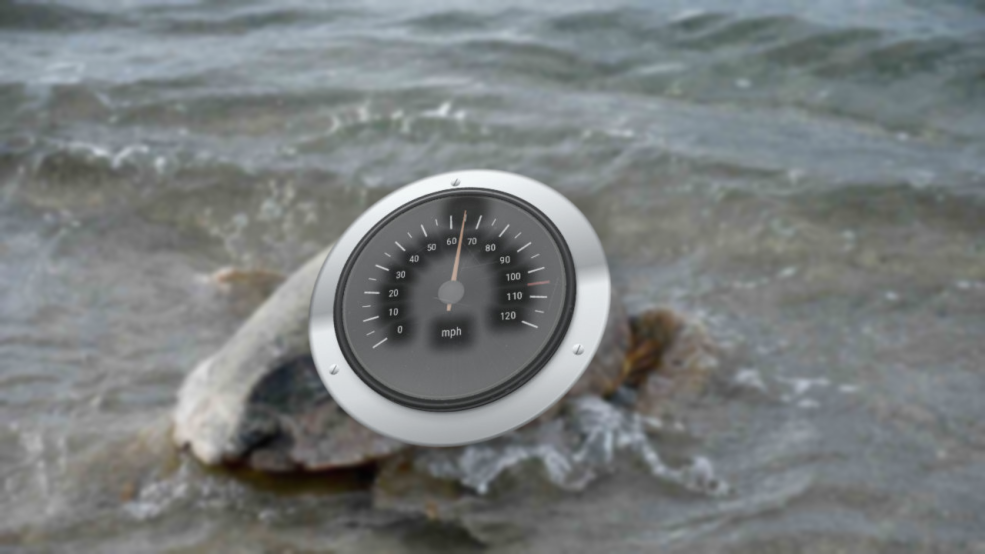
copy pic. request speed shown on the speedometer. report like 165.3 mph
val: 65 mph
